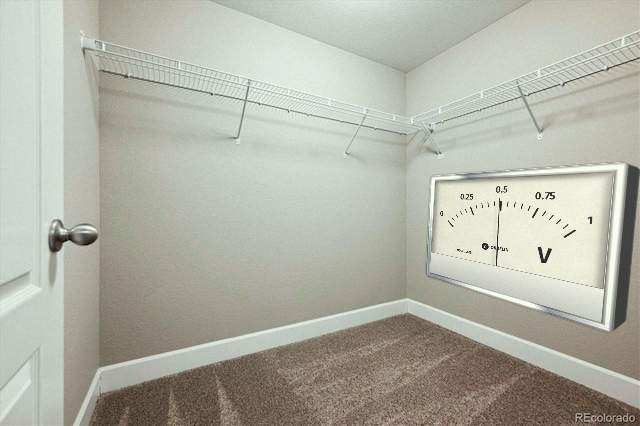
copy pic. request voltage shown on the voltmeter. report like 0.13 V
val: 0.5 V
